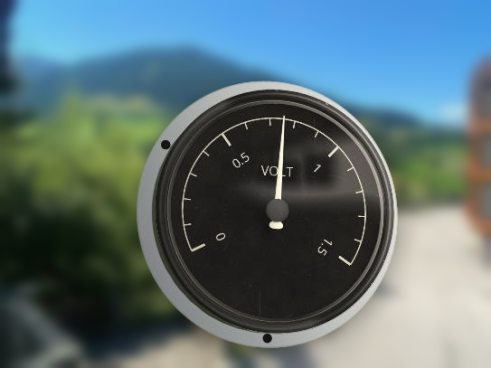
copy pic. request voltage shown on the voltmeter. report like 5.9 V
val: 0.75 V
